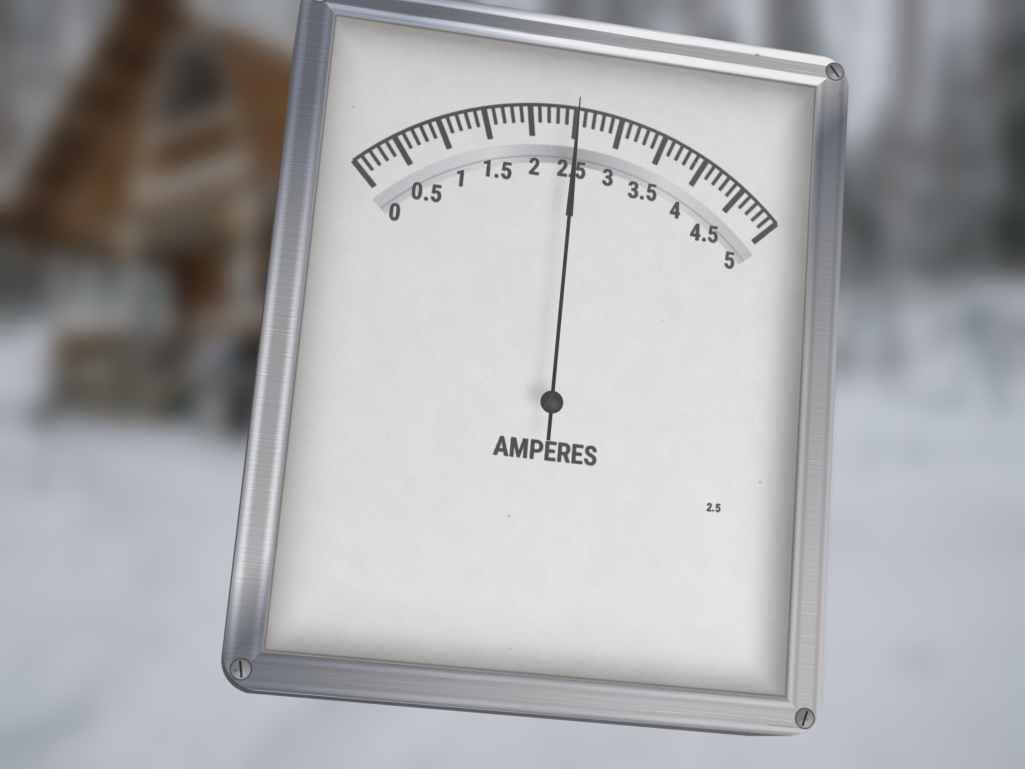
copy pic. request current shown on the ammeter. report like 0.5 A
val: 2.5 A
